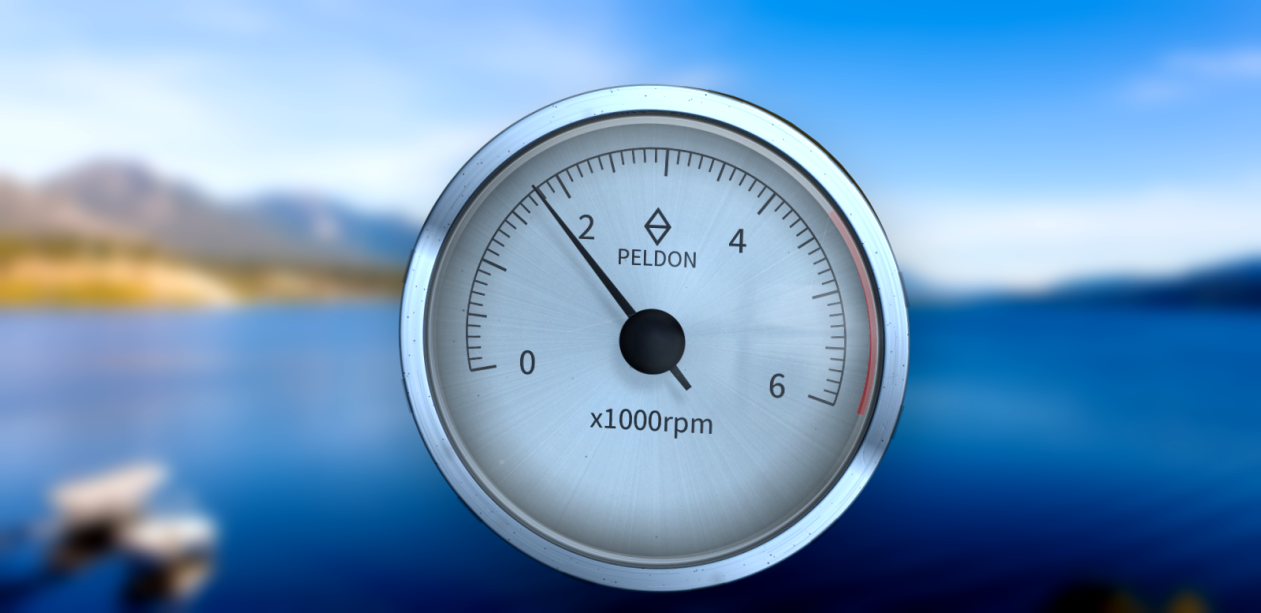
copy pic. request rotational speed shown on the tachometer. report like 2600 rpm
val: 1800 rpm
